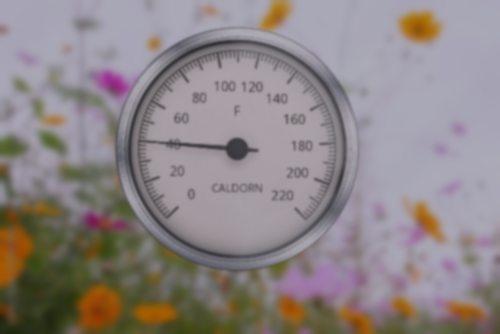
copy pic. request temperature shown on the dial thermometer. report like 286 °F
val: 40 °F
